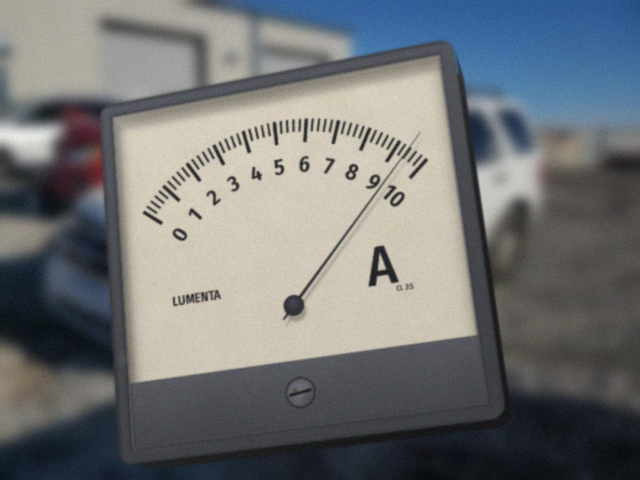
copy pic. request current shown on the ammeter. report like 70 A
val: 9.4 A
